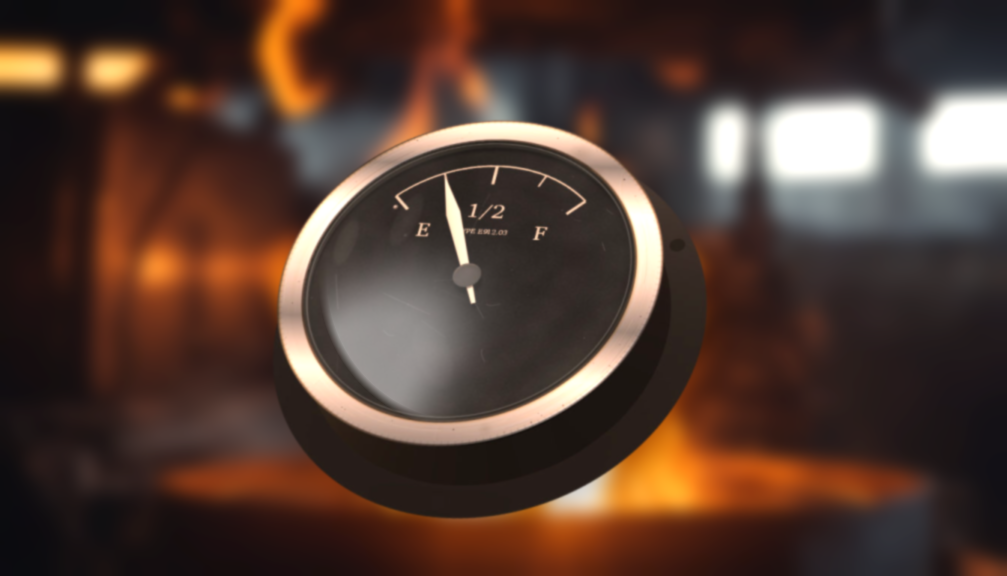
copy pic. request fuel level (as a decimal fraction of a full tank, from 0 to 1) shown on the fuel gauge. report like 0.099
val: 0.25
